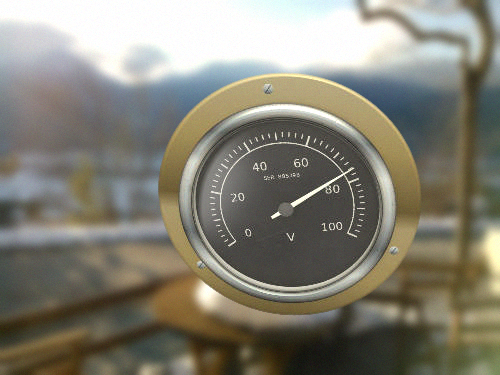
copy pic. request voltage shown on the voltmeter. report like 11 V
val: 76 V
